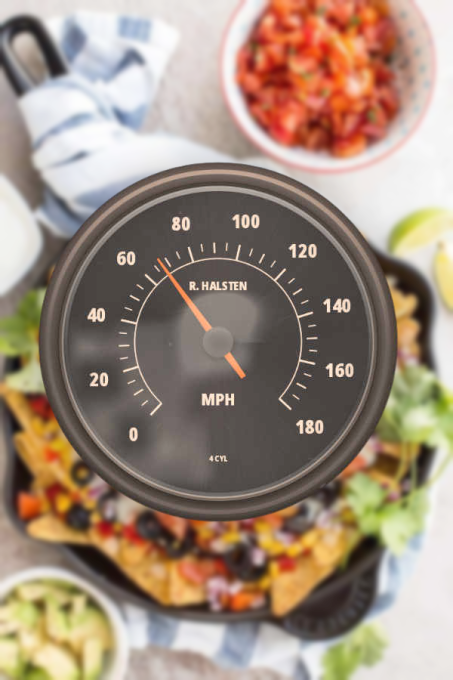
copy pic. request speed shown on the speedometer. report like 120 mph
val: 67.5 mph
